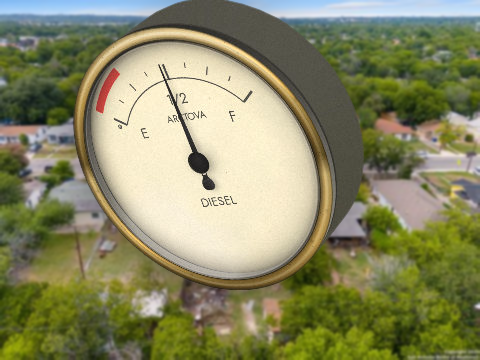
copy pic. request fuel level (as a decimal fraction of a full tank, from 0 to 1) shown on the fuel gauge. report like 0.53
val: 0.5
